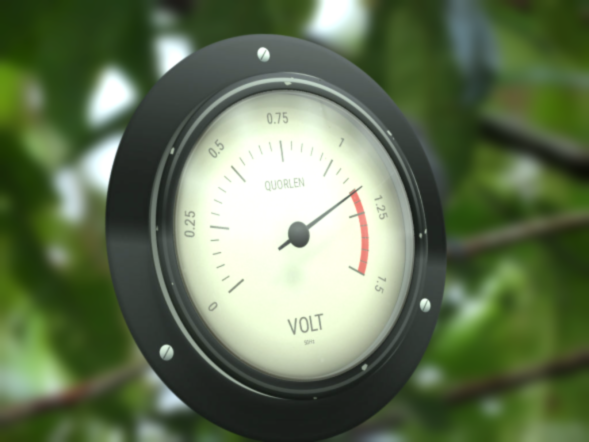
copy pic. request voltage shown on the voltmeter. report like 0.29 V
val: 1.15 V
